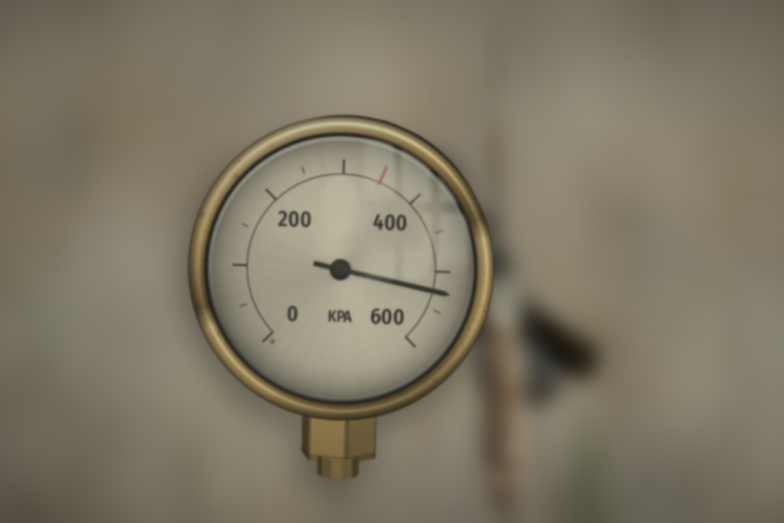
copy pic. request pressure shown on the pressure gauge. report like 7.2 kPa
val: 525 kPa
